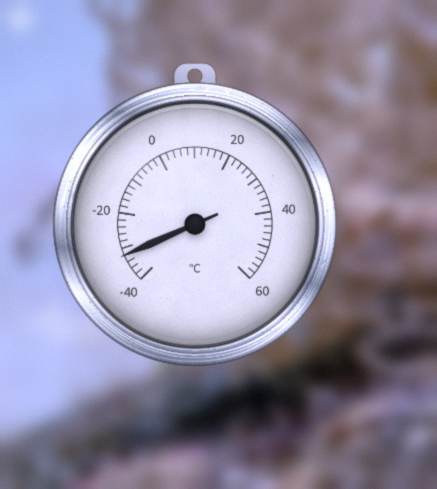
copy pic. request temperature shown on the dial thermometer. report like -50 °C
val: -32 °C
